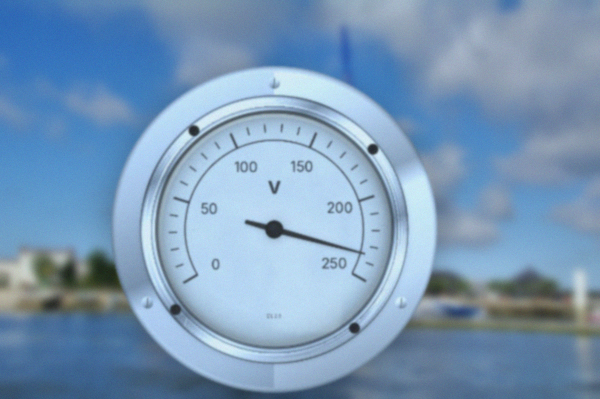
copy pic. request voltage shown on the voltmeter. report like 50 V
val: 235 V
